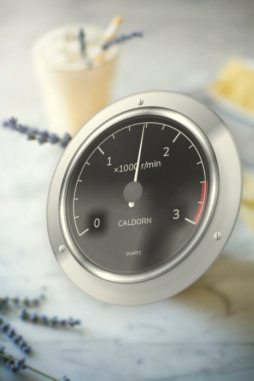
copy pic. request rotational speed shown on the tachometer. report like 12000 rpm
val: 1600 rpm
